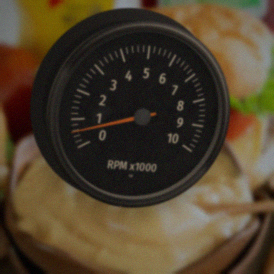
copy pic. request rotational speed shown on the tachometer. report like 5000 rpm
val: 600 rpm
